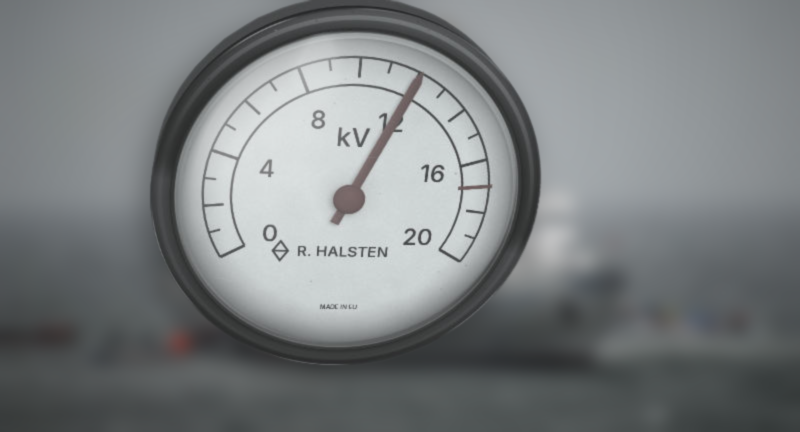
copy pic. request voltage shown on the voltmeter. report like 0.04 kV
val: 12 kV
